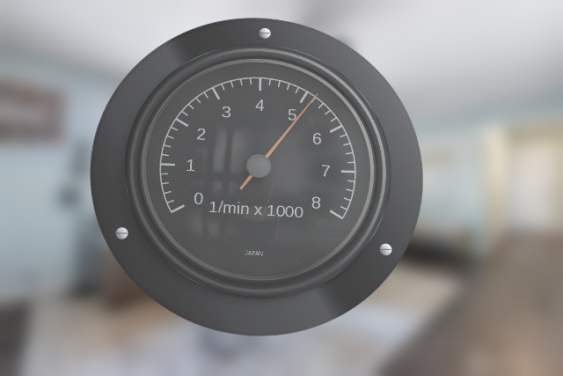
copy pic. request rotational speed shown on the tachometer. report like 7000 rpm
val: 5200 rpm
